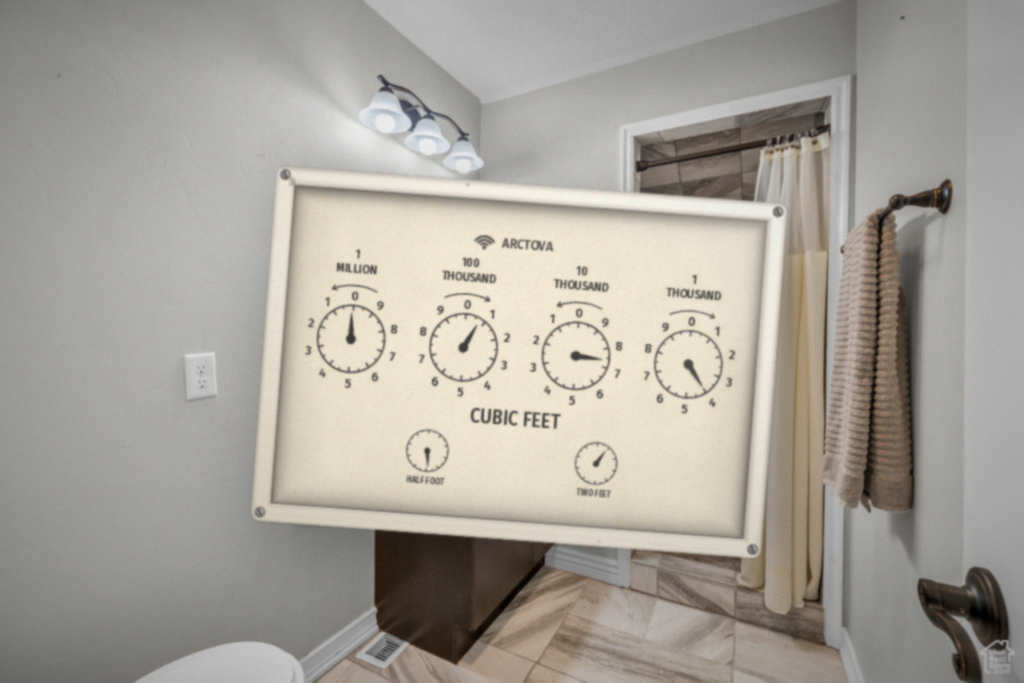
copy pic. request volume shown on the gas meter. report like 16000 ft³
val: 7400 ft³
